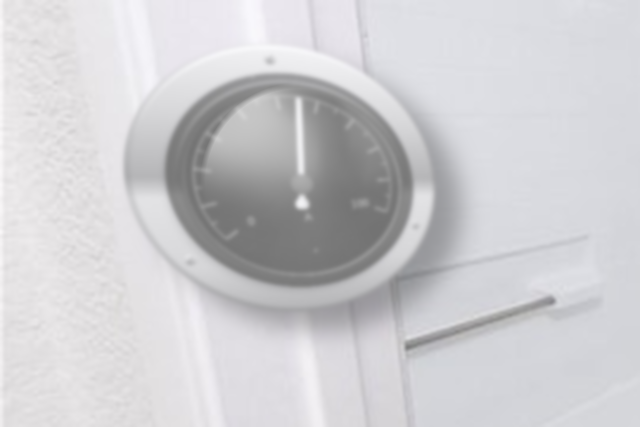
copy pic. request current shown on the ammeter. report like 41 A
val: 55 A
